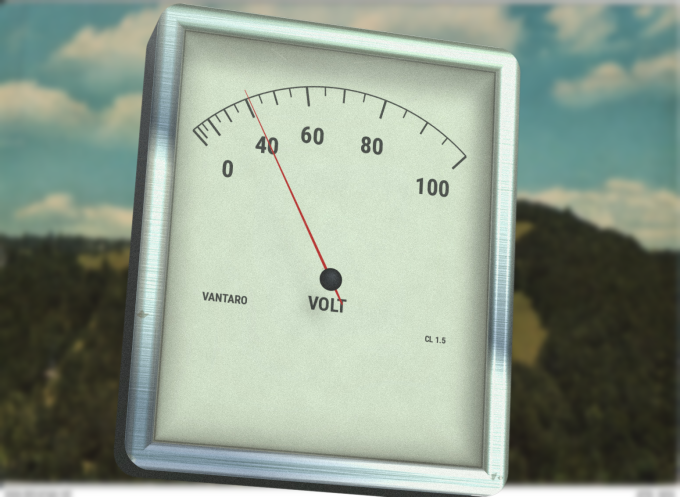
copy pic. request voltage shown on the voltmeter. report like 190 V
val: 40 V
